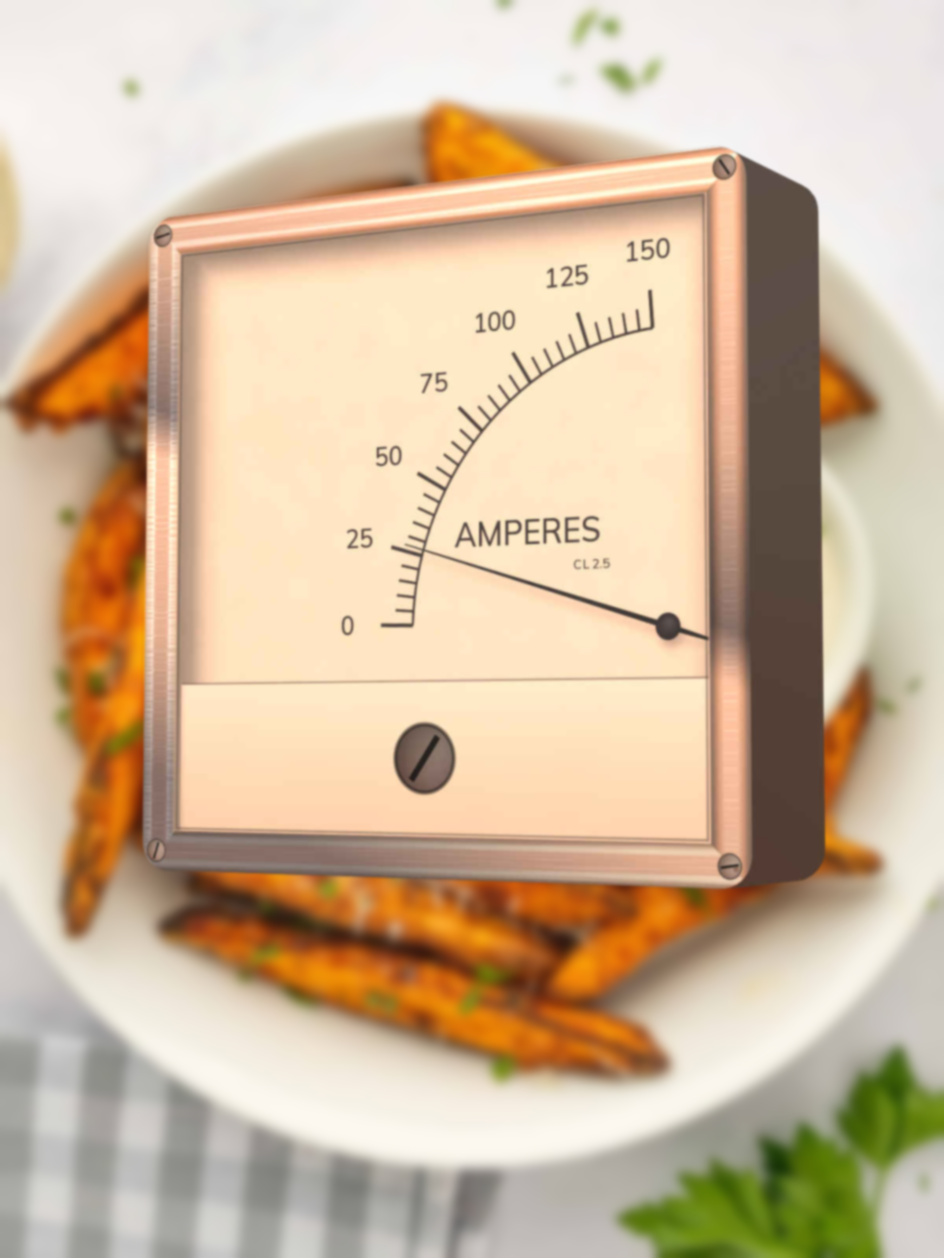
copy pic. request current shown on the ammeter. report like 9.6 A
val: 27.5 A
